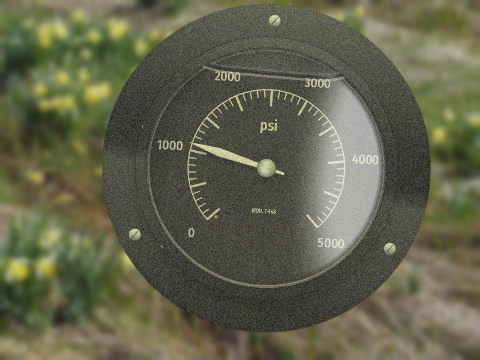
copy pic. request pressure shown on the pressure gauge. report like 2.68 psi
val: 1100 psi
